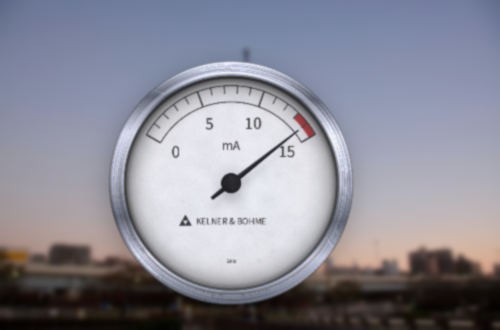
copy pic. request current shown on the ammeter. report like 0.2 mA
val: 14 mA
